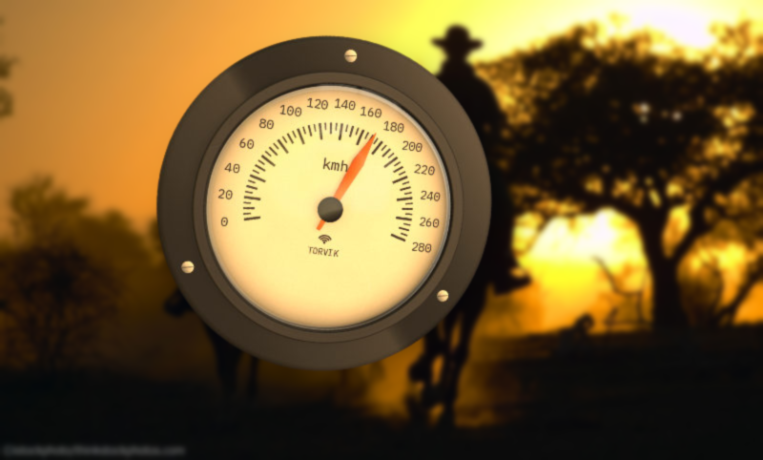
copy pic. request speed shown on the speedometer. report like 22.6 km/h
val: 170 km/h
